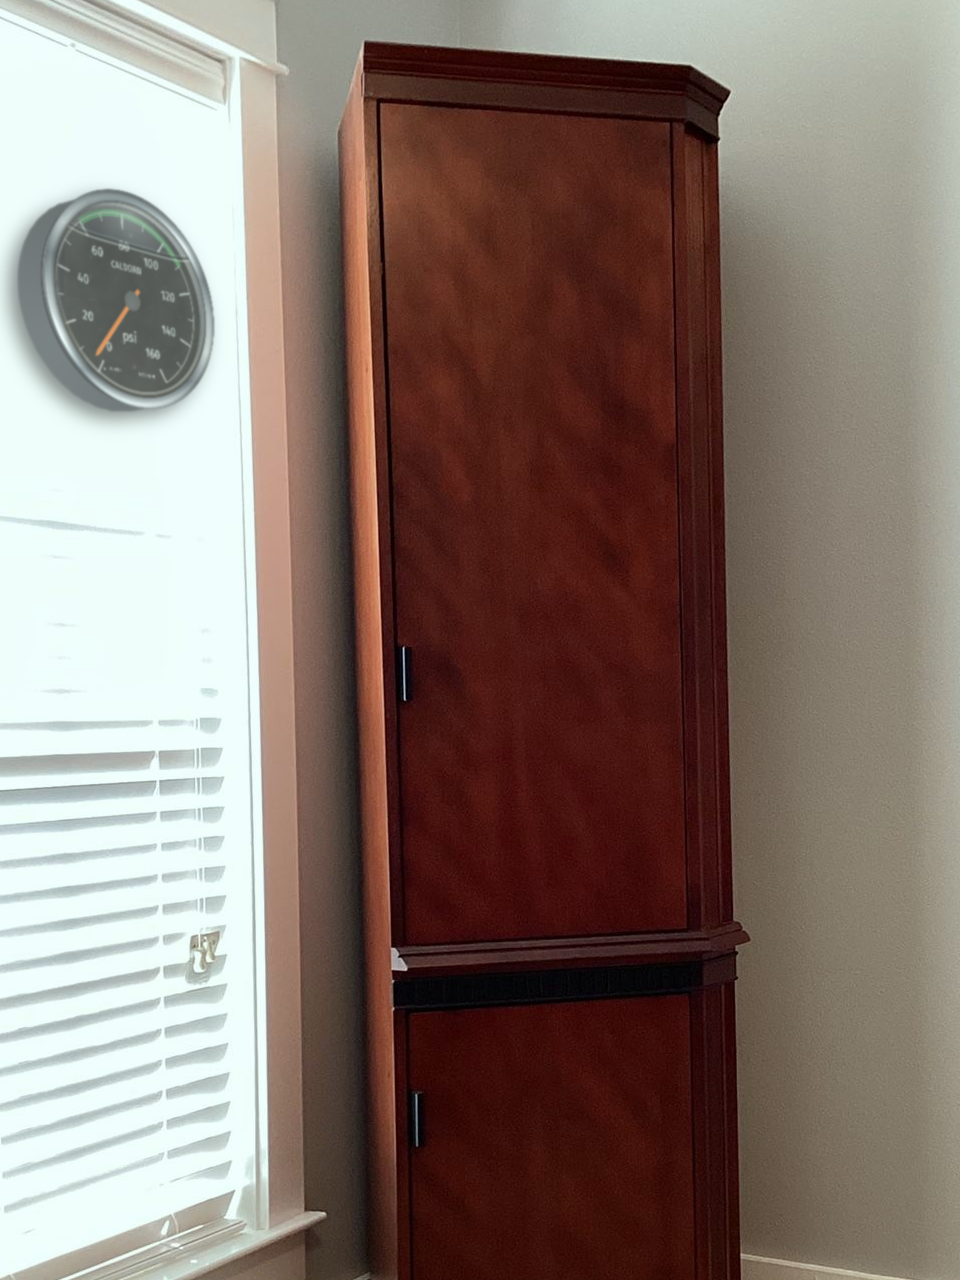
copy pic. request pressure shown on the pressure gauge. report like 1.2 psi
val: 5 psi
